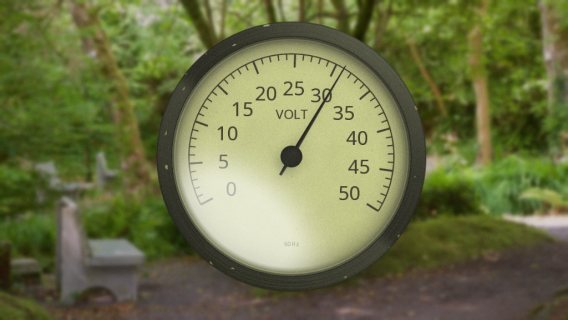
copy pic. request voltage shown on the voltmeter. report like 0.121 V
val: 31 V
